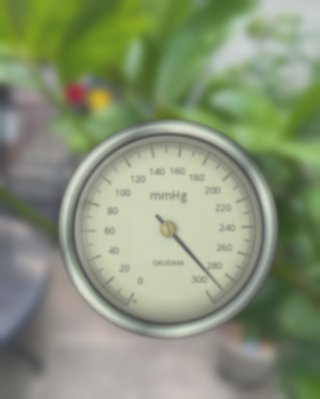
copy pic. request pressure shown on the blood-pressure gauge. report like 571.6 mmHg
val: 290 mmHg
